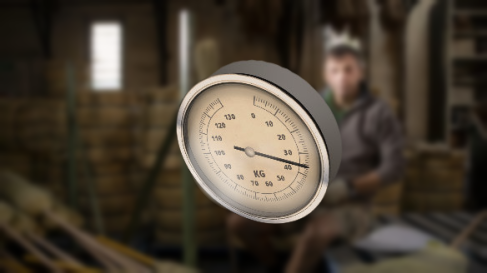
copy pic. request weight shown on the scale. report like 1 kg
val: 35 kg
